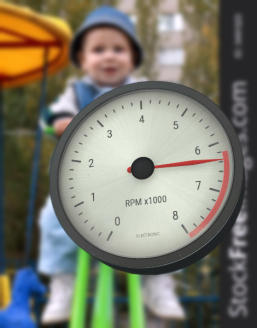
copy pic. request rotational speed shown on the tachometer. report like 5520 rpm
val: 6400 rpm
